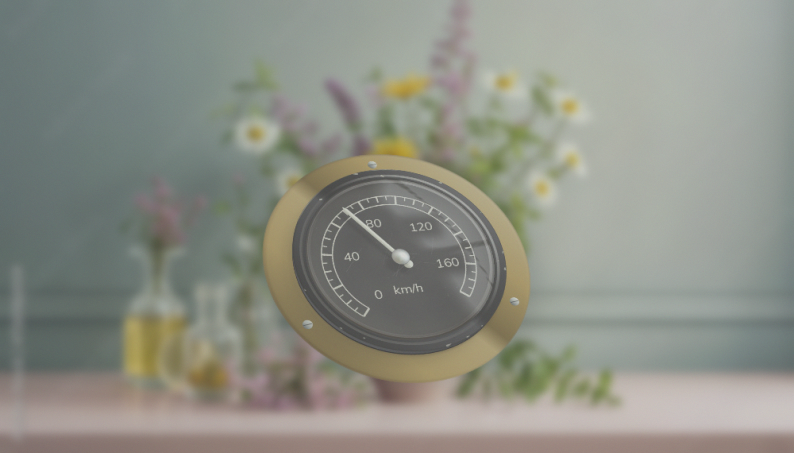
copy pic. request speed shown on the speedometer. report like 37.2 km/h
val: 70 km/h
